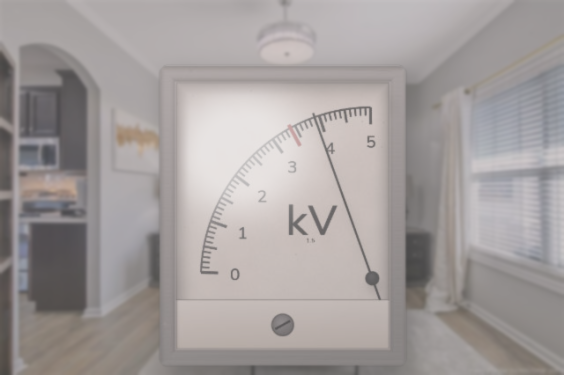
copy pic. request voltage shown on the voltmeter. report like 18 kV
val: 3.9 kV
